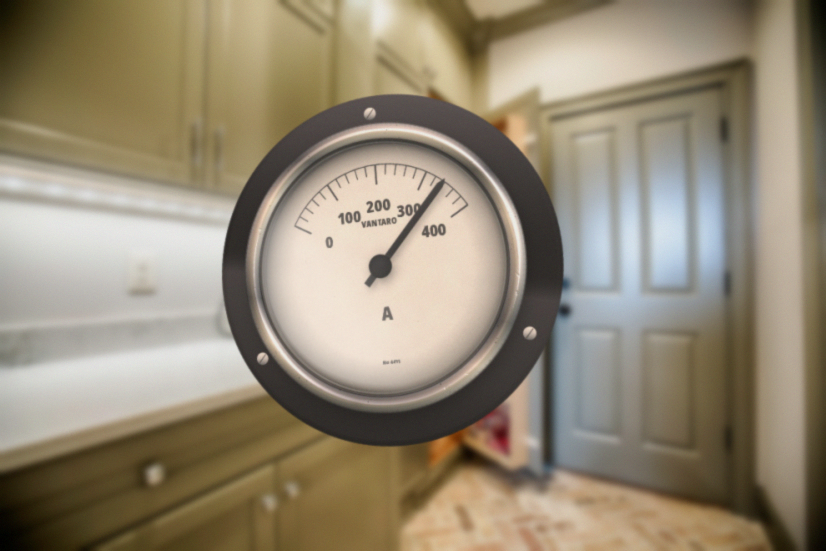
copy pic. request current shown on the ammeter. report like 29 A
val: 340 A
